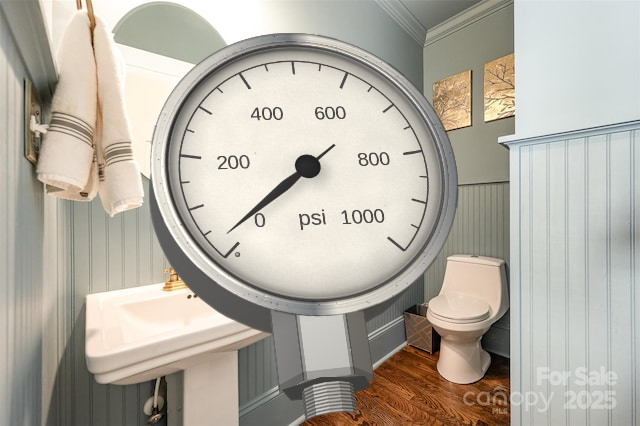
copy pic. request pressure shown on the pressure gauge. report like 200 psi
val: 25 psi
